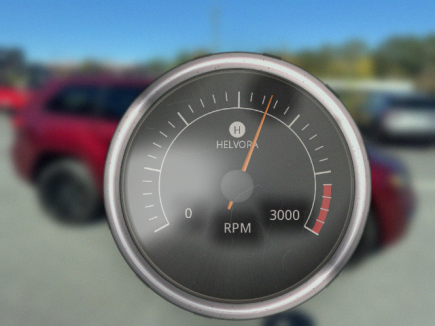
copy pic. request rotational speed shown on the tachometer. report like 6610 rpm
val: 1750 rpm
